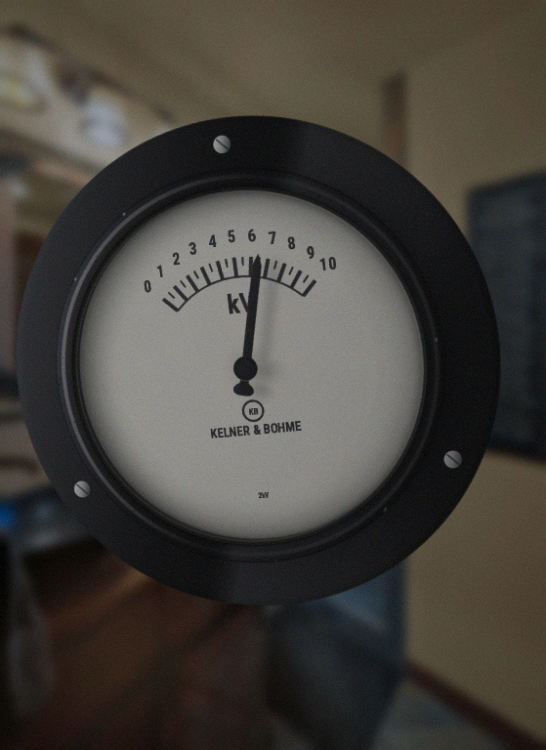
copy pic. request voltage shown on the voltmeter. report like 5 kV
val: 6.5 kV
